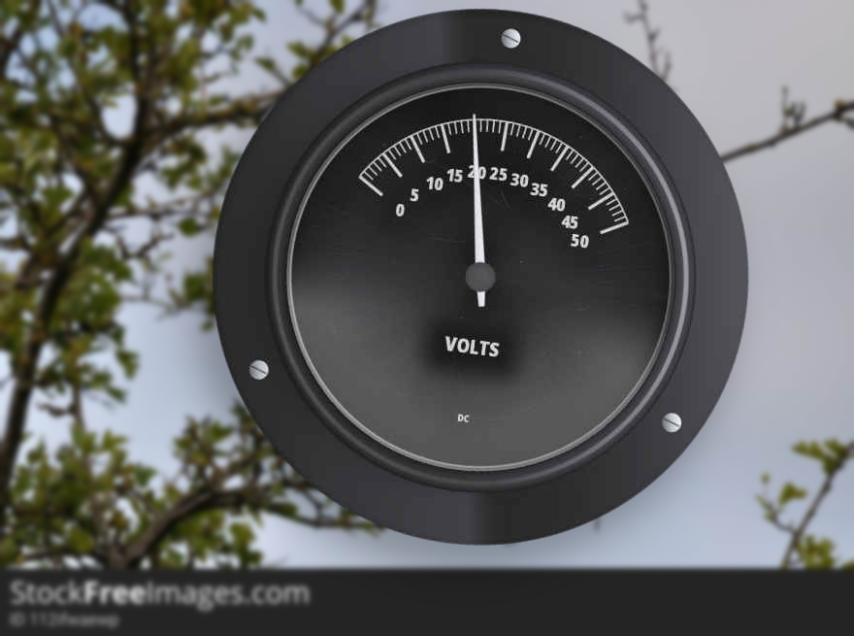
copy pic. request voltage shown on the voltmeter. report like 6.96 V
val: 20 V
